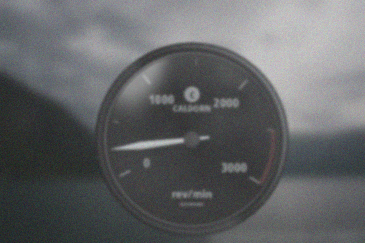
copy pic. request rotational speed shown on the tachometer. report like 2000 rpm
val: 250 rpm
